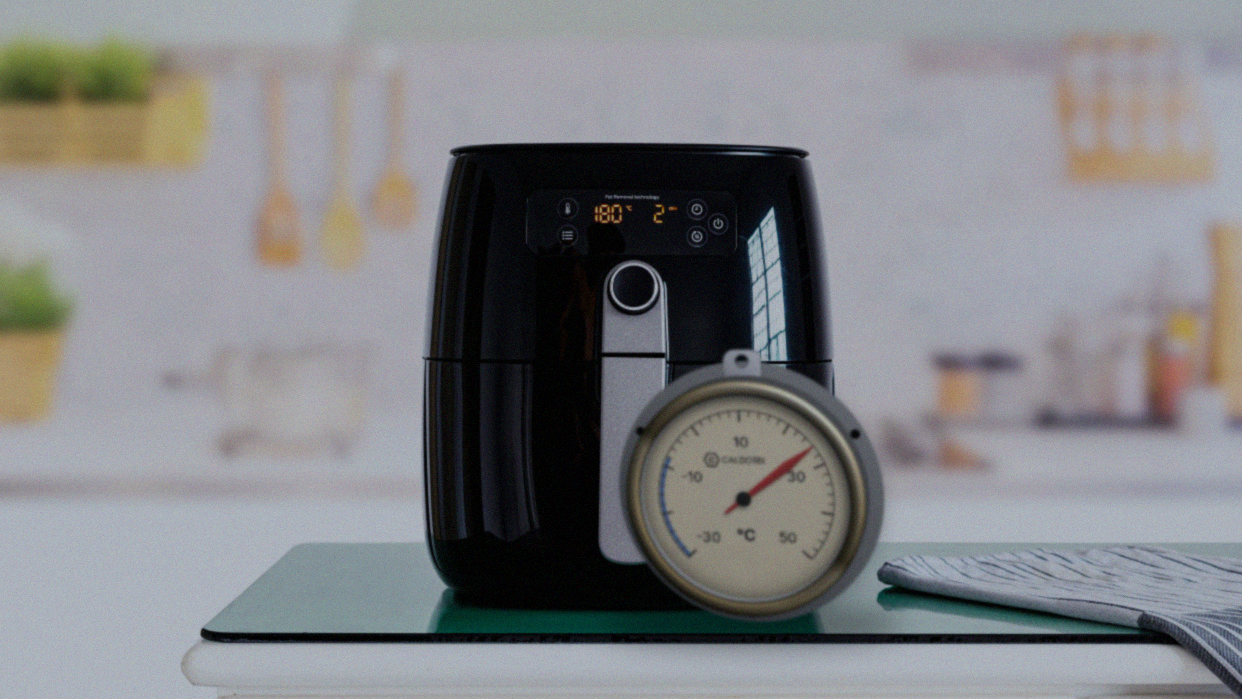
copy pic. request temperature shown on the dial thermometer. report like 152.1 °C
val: 26 °C
